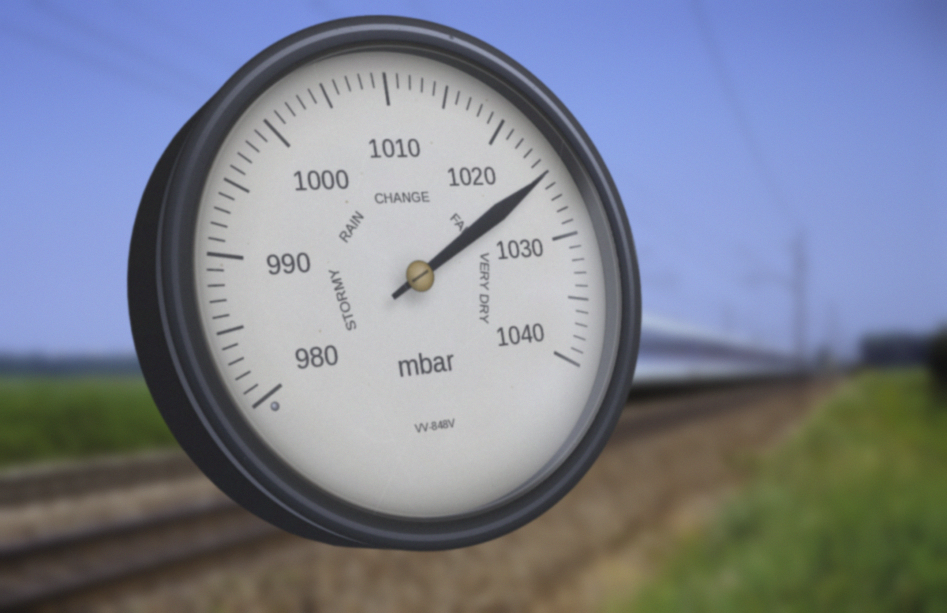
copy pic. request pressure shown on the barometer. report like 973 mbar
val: 1025 mbar
